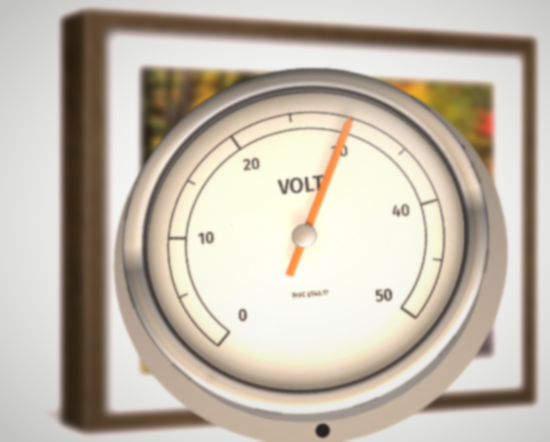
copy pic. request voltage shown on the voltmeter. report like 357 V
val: 30 V
